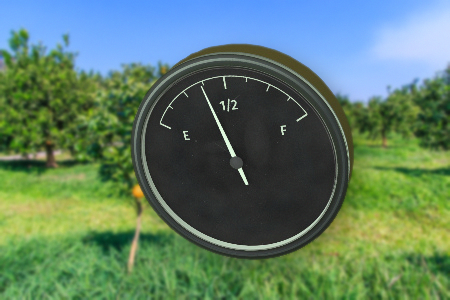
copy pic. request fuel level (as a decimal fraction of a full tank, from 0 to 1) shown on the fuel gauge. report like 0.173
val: 0.375
